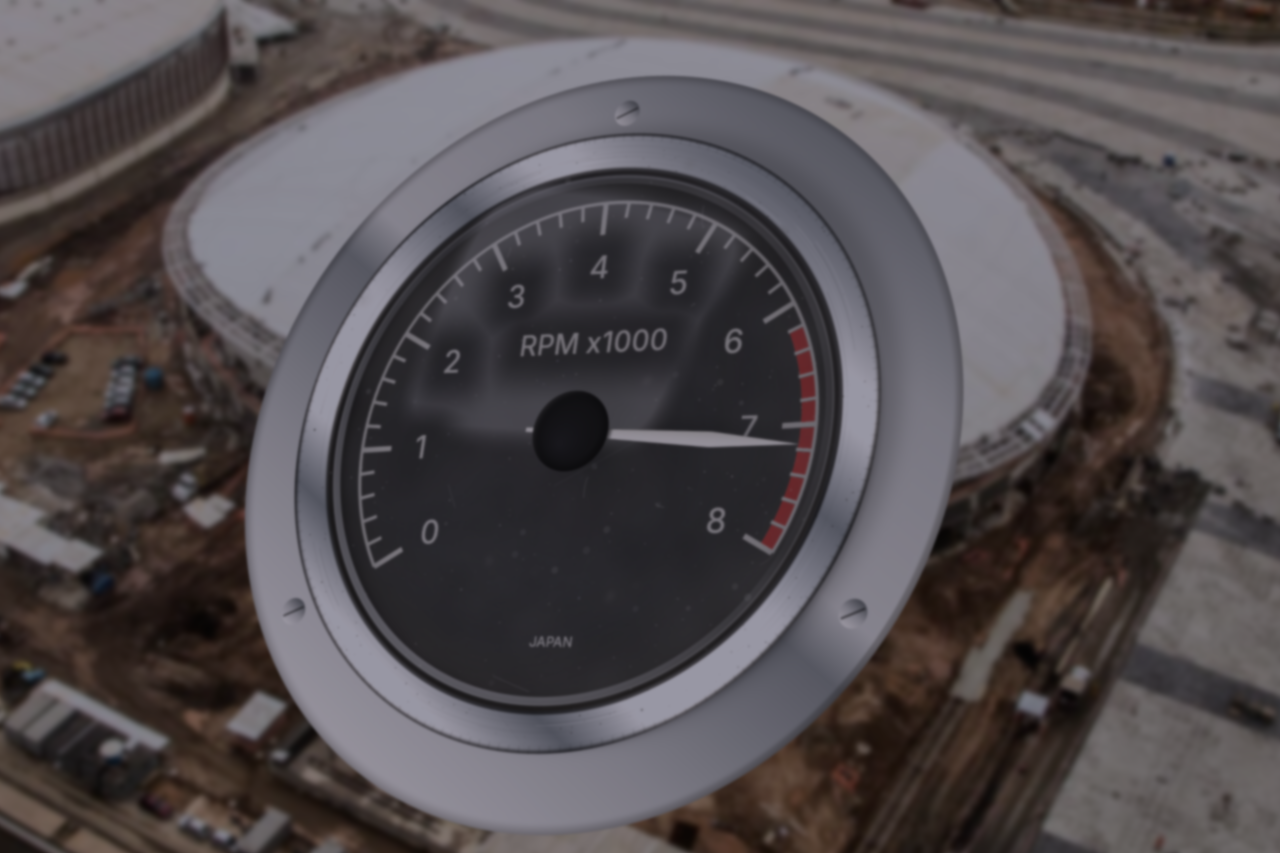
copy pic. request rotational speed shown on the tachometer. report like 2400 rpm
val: 7200 rpm
